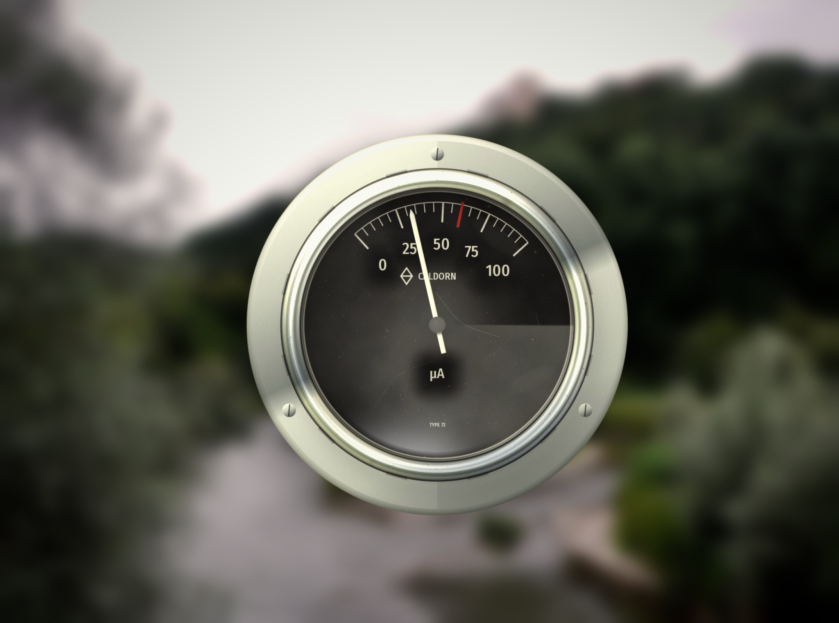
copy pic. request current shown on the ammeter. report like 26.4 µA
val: 32.5 µA
